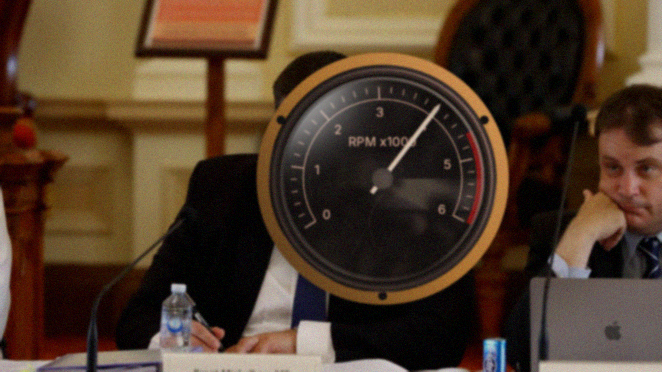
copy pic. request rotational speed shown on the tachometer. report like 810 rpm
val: 4000 rpm
